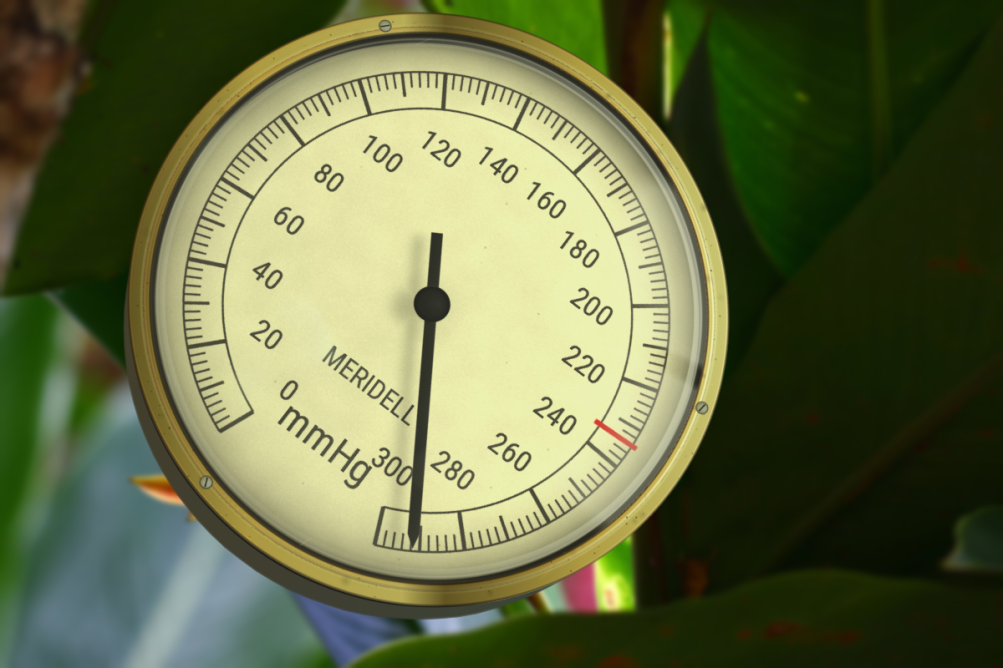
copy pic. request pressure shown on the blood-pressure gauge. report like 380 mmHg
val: 292 mmHg
